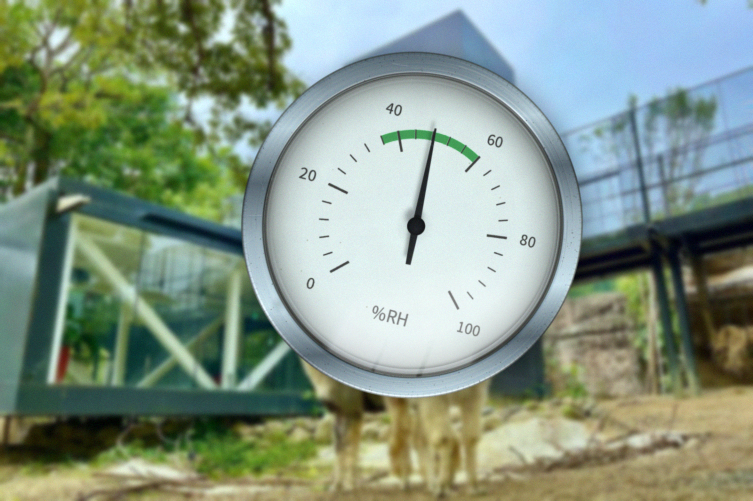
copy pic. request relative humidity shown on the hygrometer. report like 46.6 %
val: 48 %
